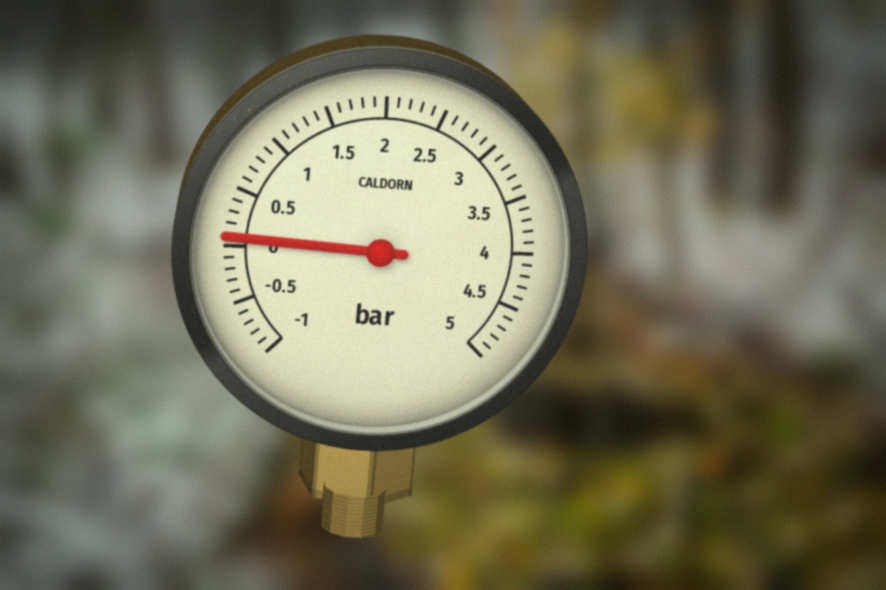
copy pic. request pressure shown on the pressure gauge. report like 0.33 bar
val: 0.1 bar
